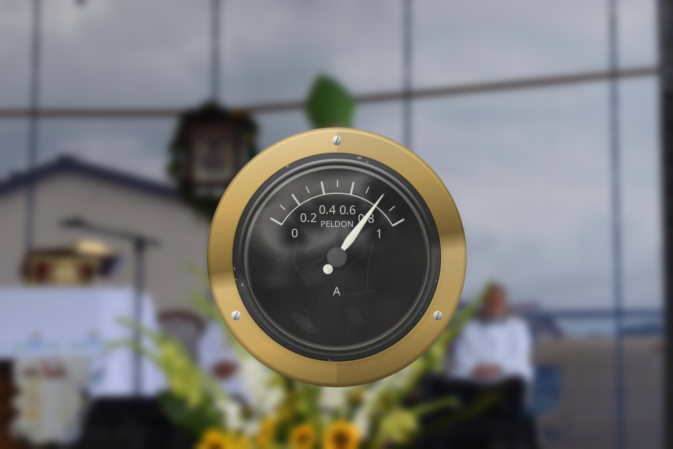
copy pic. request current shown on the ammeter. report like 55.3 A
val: 0.8 A
